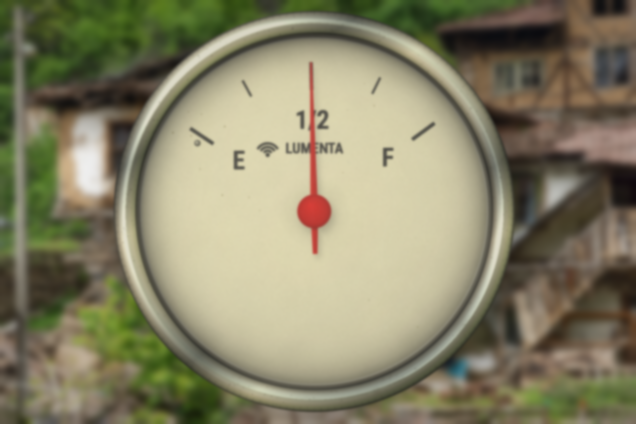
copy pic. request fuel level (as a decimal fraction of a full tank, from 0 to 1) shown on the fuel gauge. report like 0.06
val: 0.5
